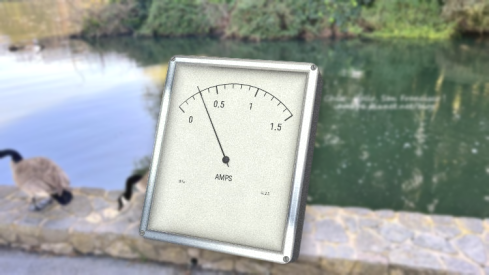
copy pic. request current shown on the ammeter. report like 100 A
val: 0.3 A
